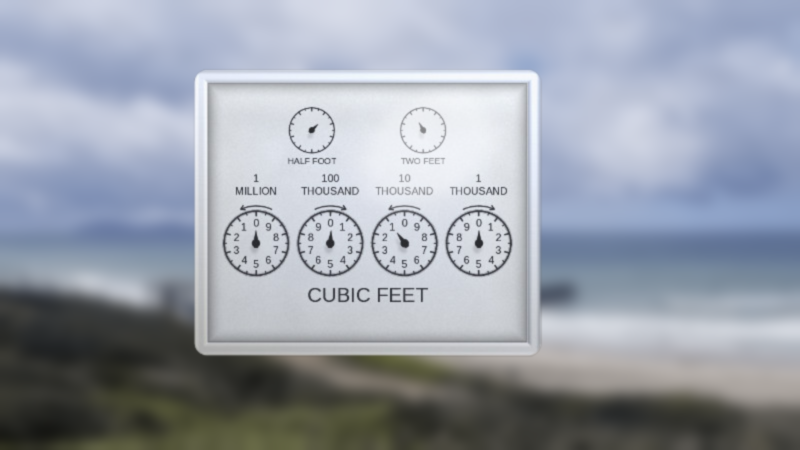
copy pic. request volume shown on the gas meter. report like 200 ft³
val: 1000 ft³
